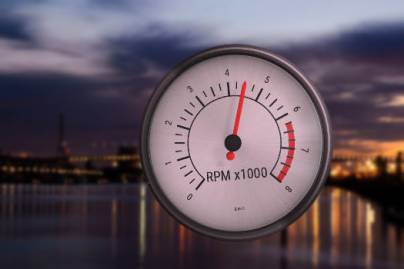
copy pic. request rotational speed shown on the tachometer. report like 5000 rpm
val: 4500 rpm
